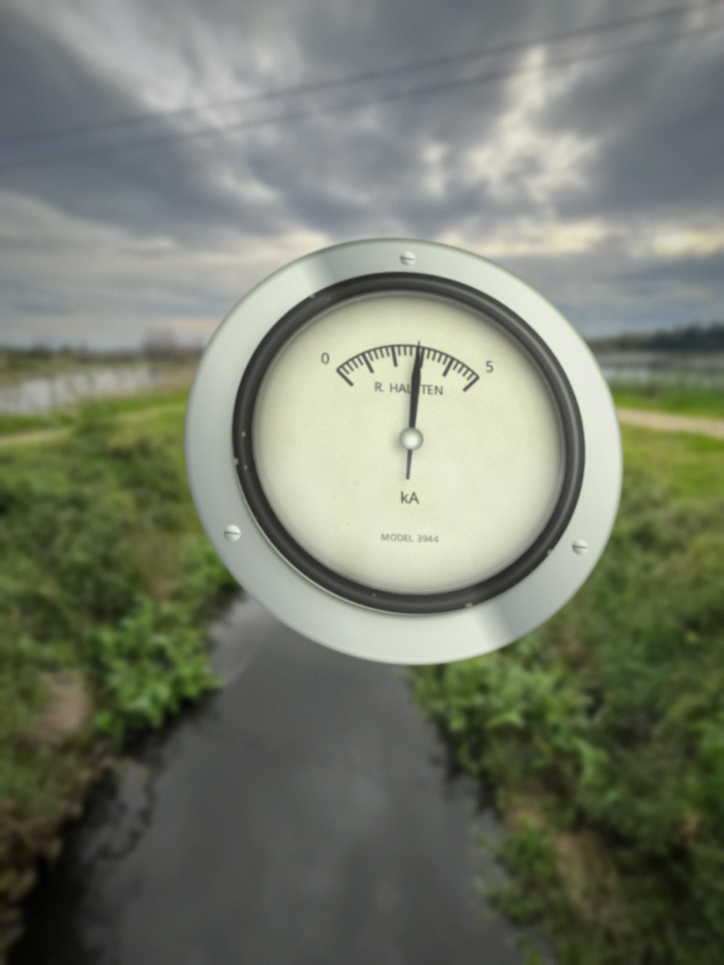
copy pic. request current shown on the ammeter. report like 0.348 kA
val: 2.8 kA
